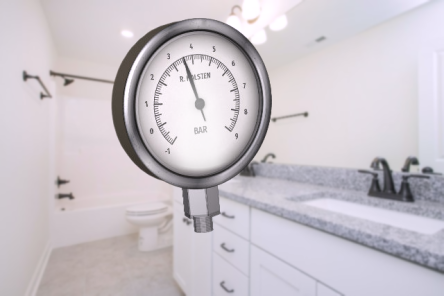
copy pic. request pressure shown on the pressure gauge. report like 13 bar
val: 3.5 bar
